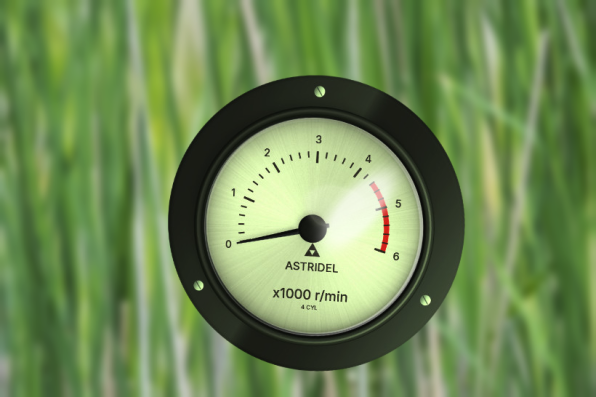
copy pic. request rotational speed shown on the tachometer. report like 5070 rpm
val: 0 rpm
